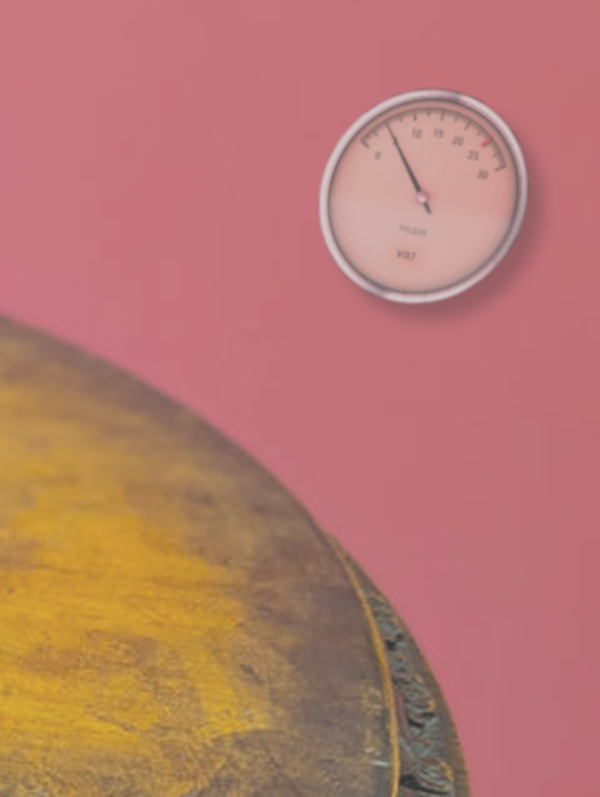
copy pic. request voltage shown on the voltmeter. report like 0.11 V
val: 5 V
